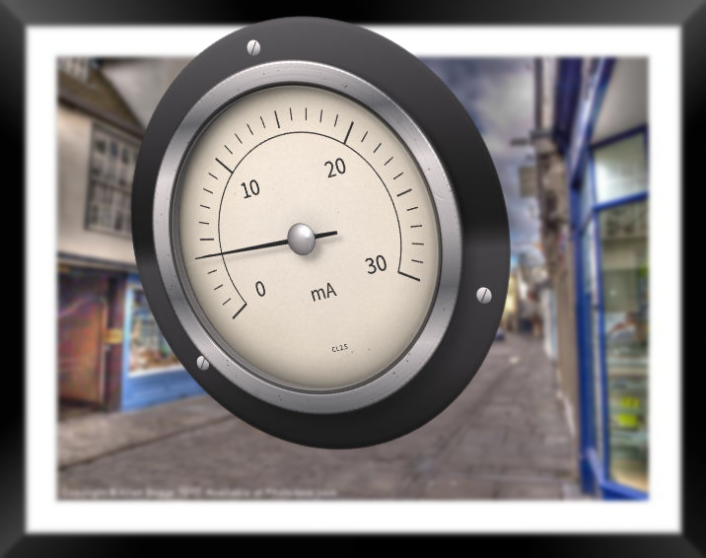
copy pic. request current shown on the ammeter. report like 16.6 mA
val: 4 mA
